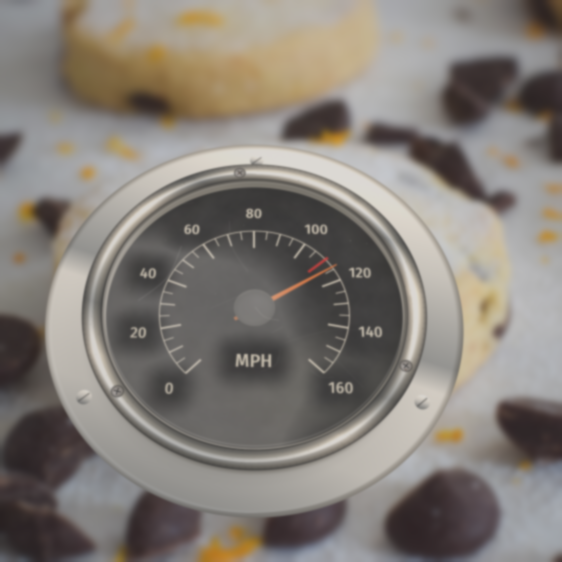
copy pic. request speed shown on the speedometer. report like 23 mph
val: 115 mph
